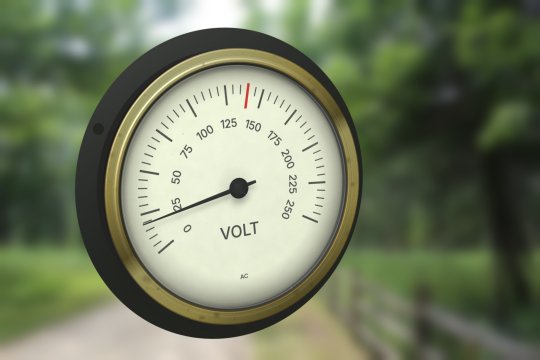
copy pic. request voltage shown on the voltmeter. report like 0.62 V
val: 20 V
